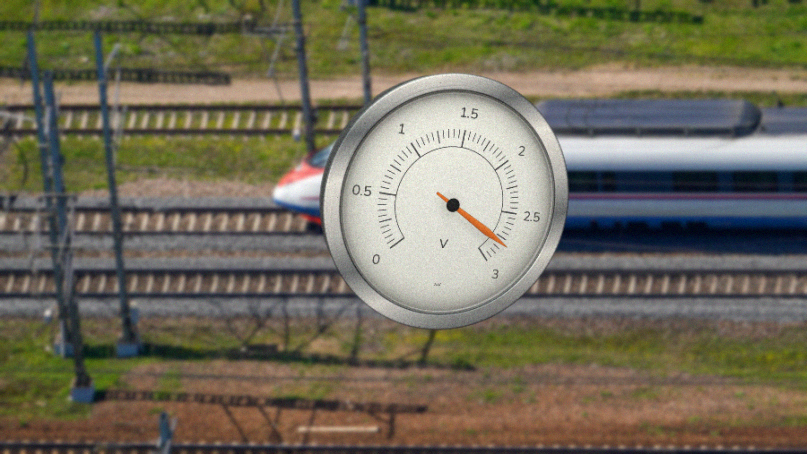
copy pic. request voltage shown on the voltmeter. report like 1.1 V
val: 2.8 V
